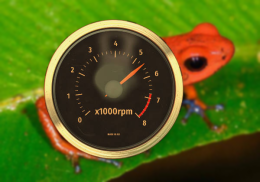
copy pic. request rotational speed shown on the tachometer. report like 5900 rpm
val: 5400 rpm
